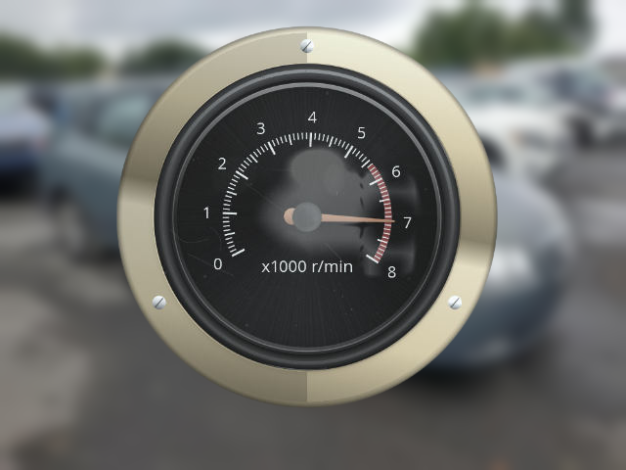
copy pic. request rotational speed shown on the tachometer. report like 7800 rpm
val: 7000 rpm
